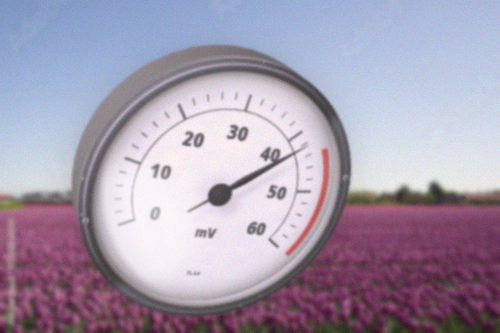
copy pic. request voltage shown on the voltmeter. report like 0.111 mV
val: 42 mV
